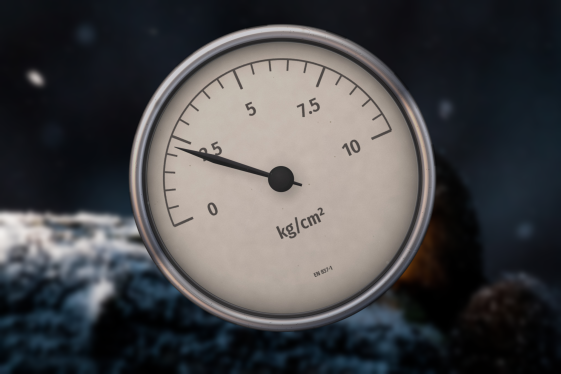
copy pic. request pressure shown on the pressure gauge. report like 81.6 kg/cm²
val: 2.25 kg/cm²
